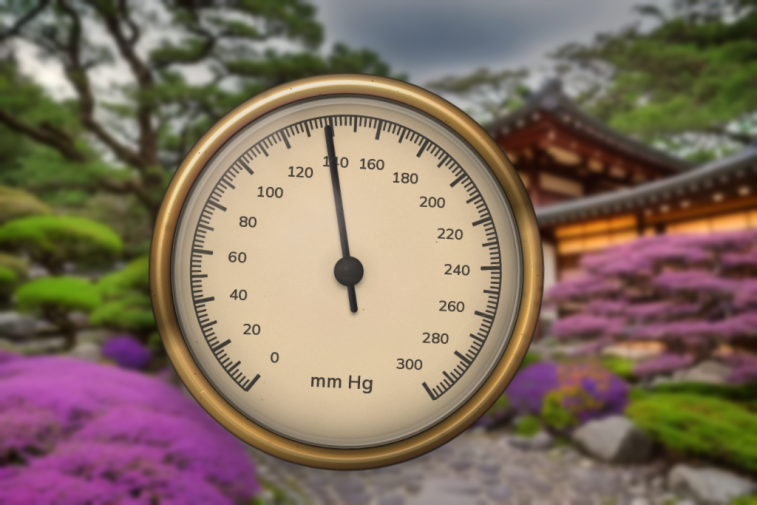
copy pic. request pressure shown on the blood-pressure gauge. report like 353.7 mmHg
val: 138 mmHg
